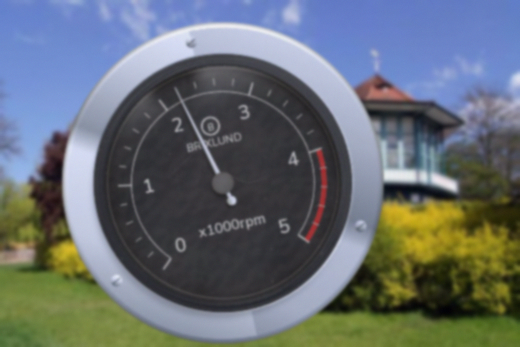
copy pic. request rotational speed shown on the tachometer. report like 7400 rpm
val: 2200 rpm
